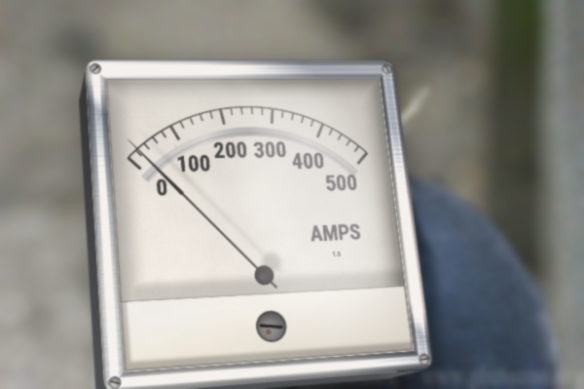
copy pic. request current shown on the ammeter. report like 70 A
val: 20 A
